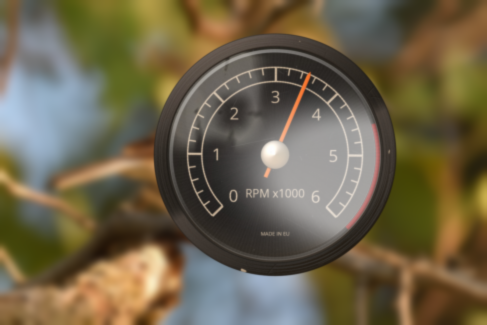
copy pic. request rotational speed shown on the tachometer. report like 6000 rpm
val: 3500 rpm
